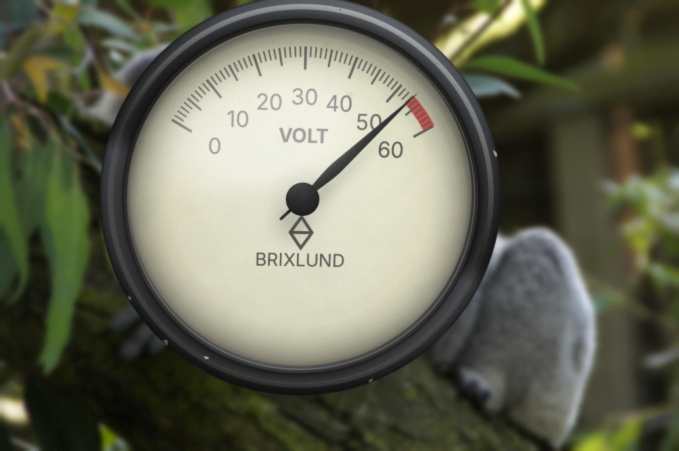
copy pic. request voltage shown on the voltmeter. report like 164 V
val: 53 V
